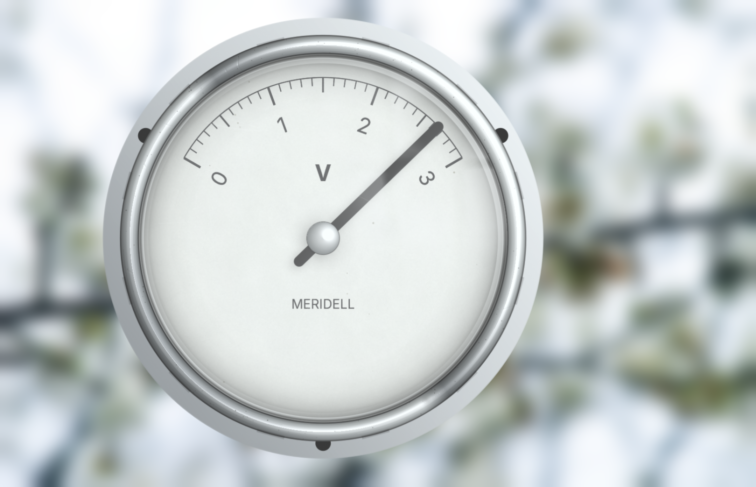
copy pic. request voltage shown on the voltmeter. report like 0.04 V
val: 2.65 V
